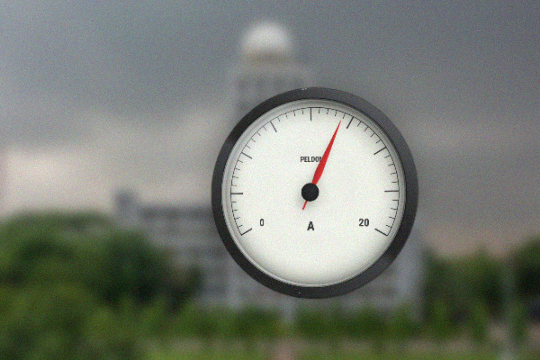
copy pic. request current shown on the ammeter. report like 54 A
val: 12 A
